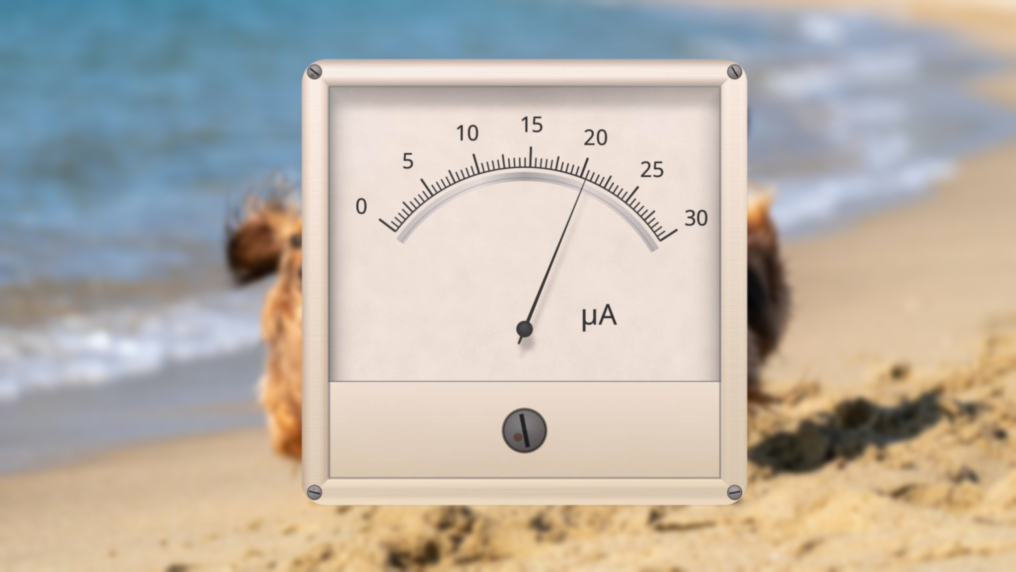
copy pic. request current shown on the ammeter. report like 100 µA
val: 20.5 µA
